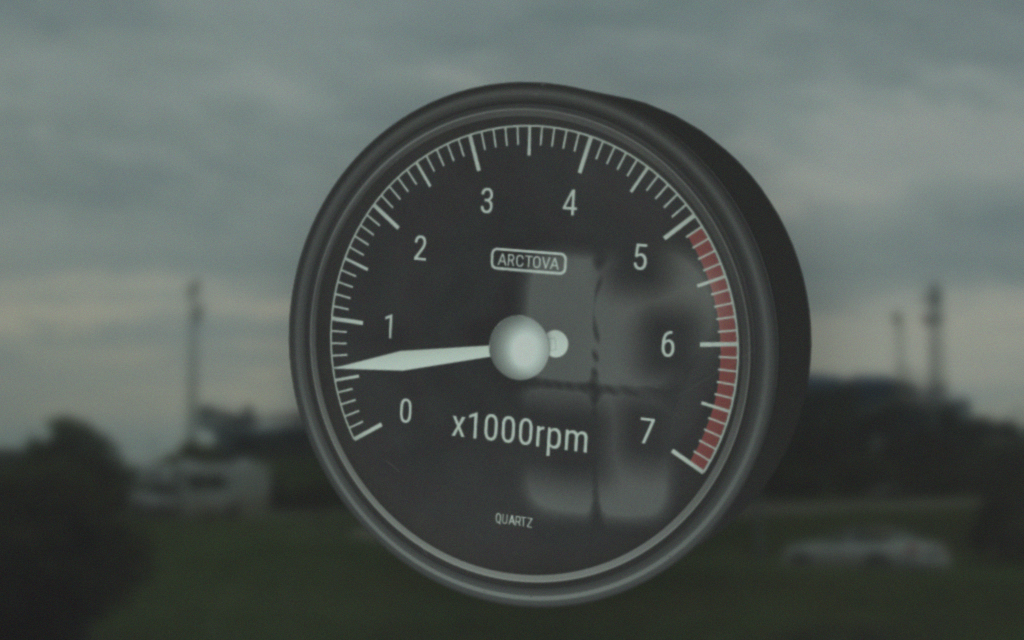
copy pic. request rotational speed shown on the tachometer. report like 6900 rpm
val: 600 rpm
